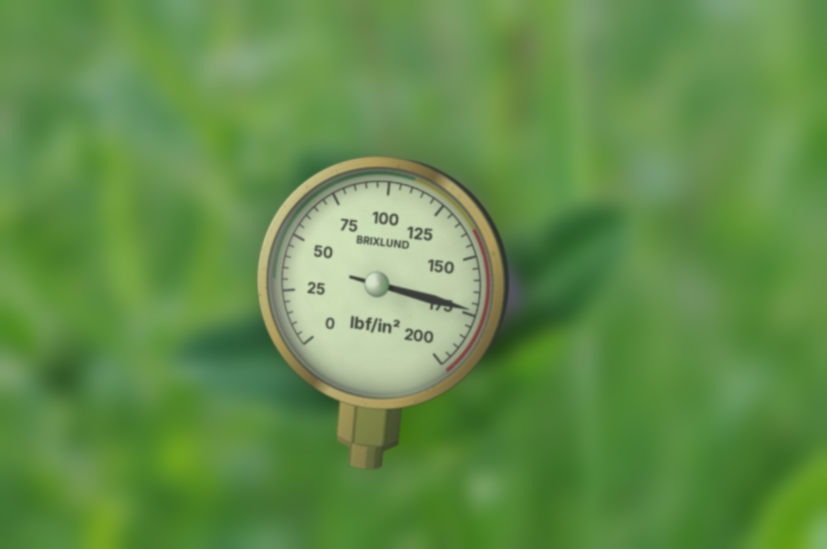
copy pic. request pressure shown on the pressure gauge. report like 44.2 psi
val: 172.5 psi
